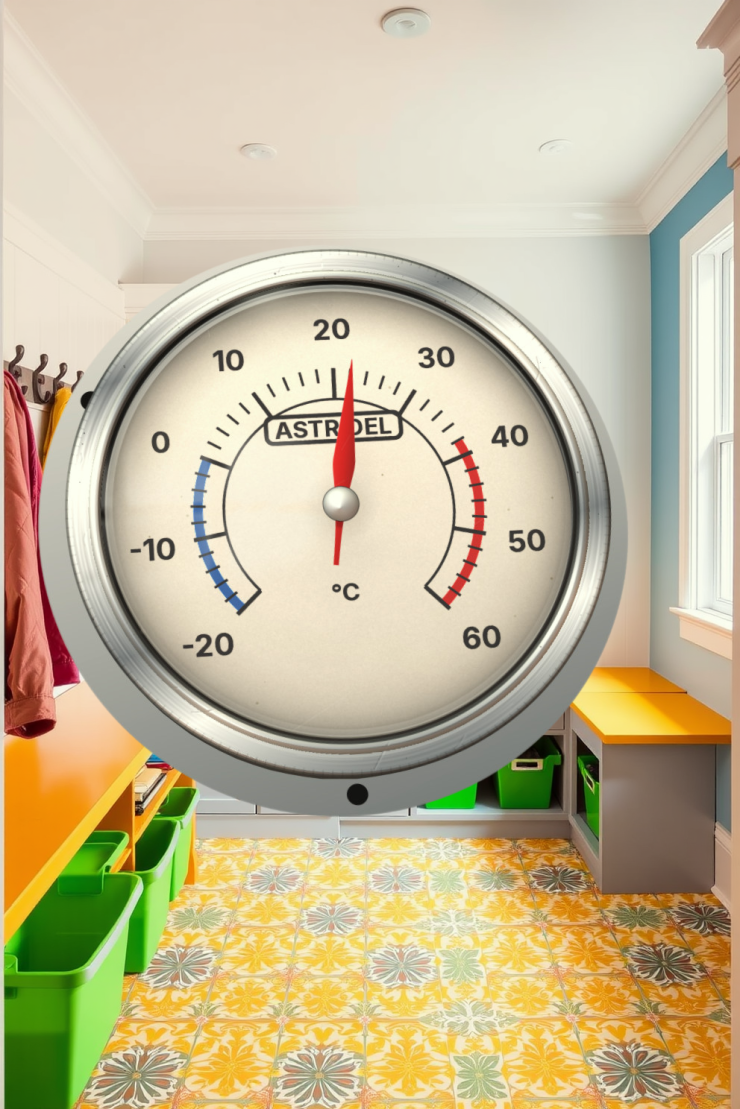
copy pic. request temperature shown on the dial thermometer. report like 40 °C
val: 22 °C
